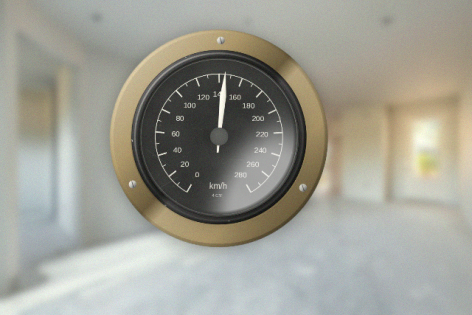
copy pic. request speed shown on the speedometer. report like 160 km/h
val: 145 km/h
